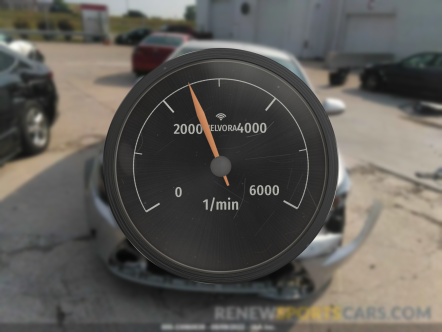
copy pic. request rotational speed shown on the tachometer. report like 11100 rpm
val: 2500 rpm
